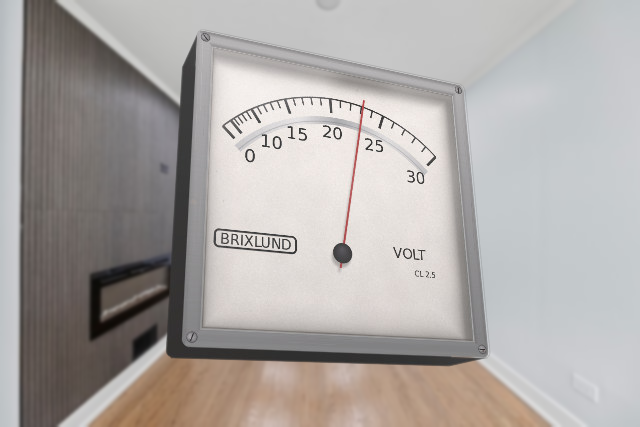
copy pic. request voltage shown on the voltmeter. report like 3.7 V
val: 23 V
